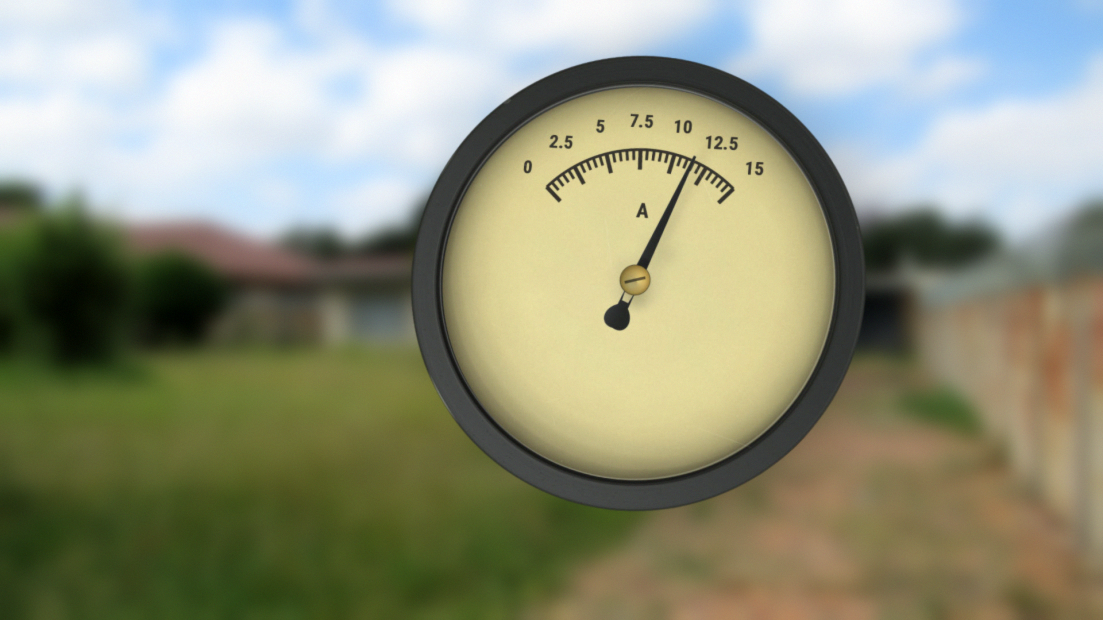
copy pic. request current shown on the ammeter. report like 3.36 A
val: 11.5 A
